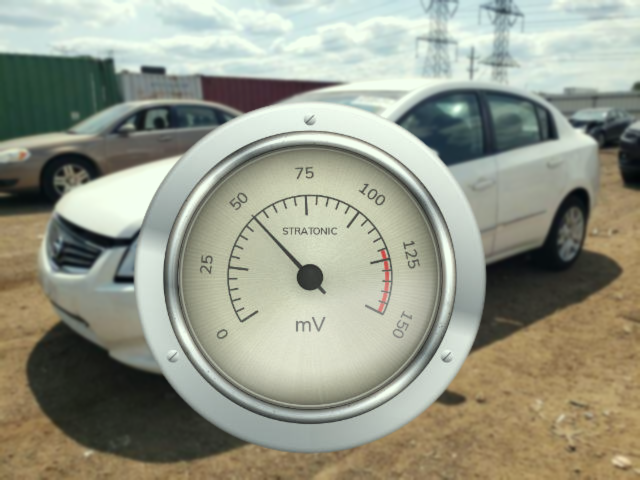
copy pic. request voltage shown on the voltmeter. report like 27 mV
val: 50 mV
